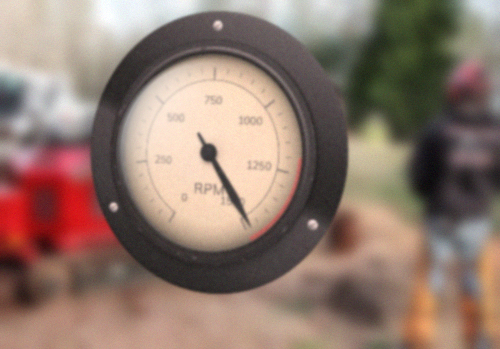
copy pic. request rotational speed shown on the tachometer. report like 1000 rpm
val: 1475 rpm
